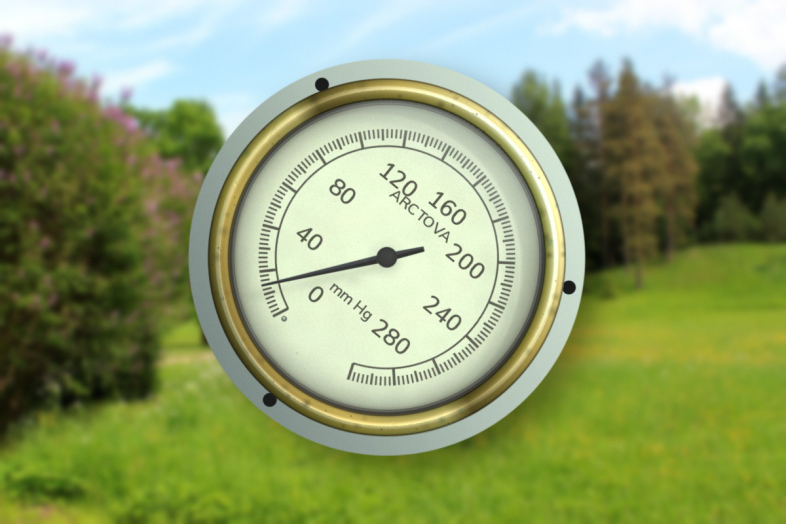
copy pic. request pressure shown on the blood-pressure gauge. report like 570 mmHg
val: 14 mmHg
